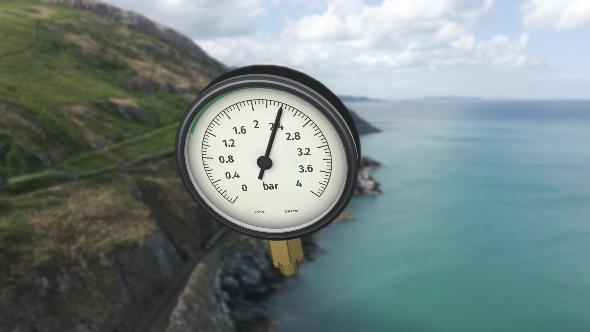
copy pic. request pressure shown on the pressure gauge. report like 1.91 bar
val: 2.4 bar
